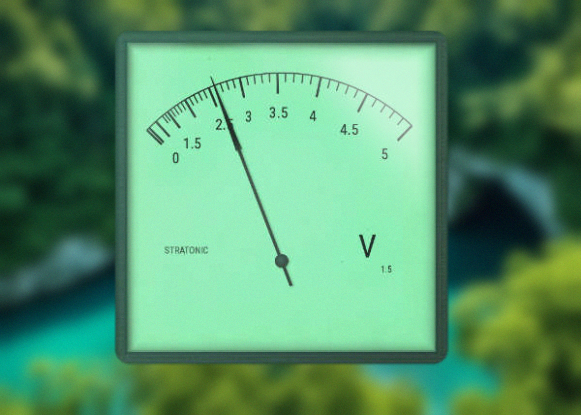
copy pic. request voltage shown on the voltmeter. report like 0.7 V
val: 2.6 V
